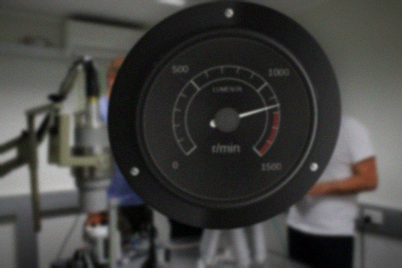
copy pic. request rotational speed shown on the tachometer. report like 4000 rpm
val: 1150 rpm
